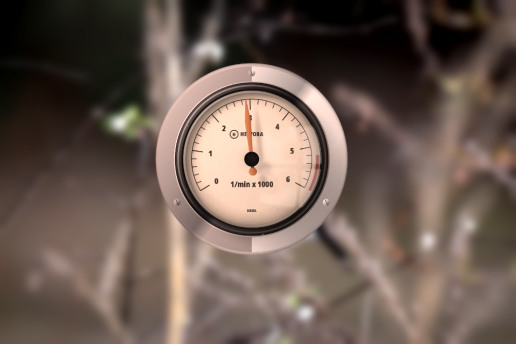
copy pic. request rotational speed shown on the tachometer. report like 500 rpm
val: 2900 rpm
